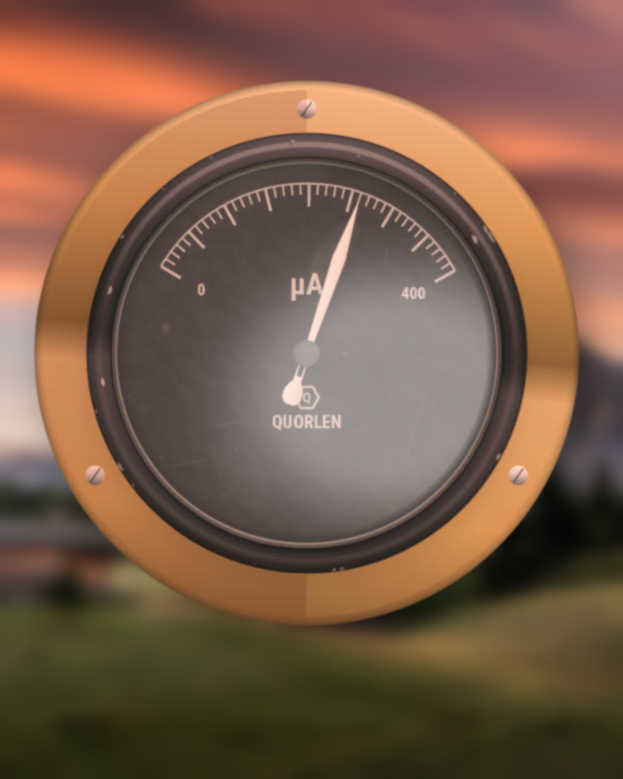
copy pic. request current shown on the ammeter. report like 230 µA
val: 260 µA
